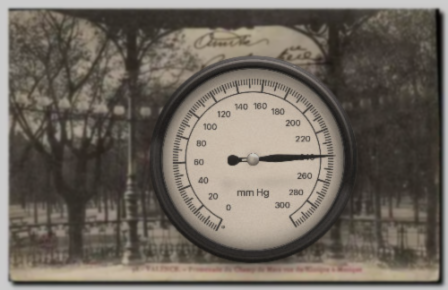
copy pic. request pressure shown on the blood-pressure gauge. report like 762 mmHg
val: 240 mmHg
